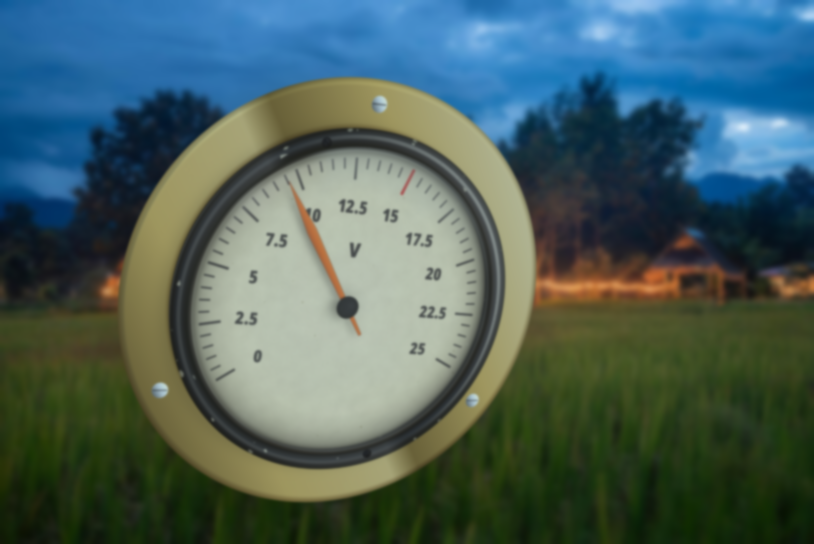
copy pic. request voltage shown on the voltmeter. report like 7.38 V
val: 9.5 V
